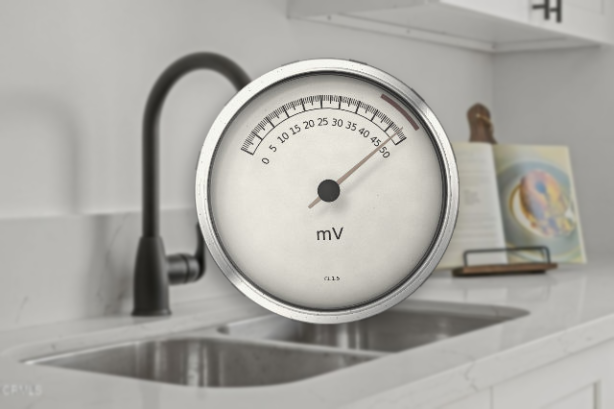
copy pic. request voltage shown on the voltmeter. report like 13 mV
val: 47.5 mV
